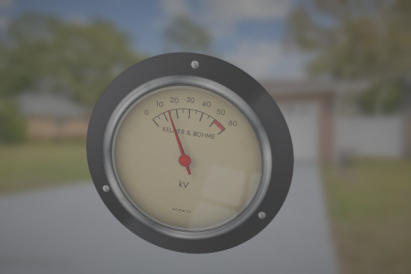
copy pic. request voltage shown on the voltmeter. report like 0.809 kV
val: 15 kV
